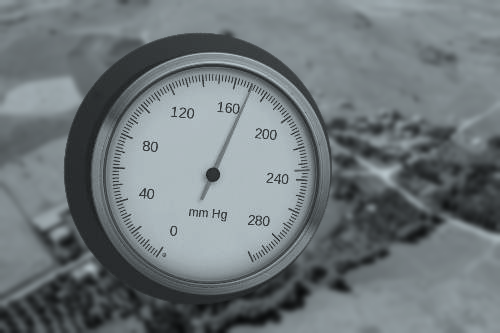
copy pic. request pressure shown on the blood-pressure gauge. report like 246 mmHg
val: 170 mmHg
